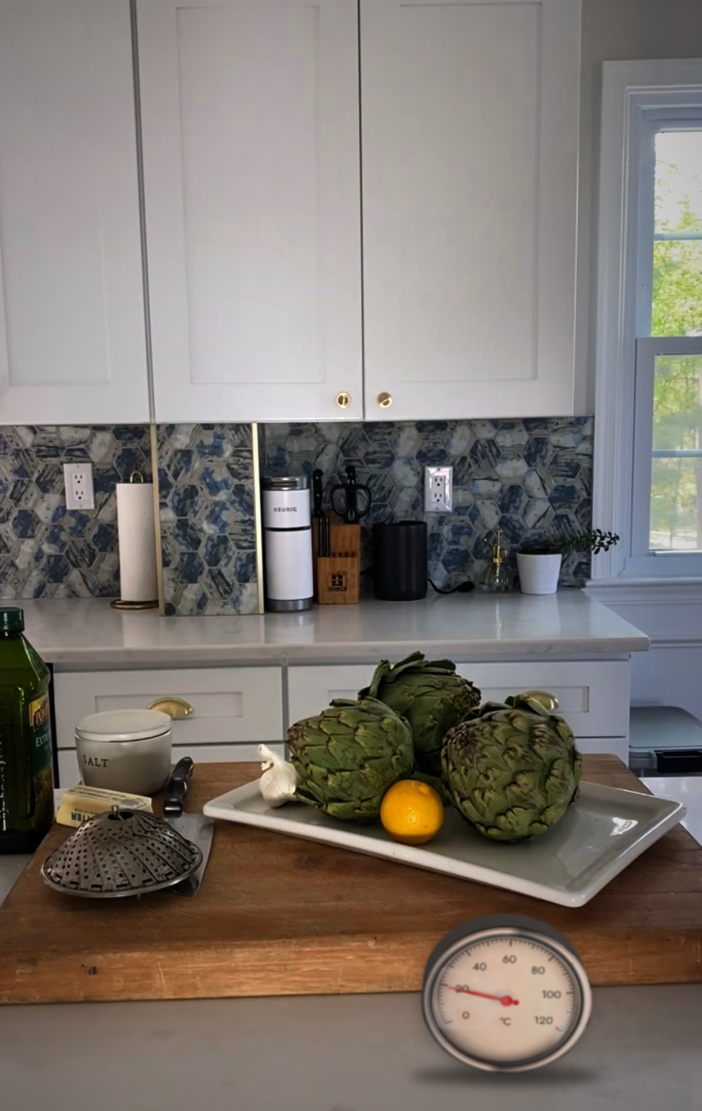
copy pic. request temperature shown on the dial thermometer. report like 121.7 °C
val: 20 °C
